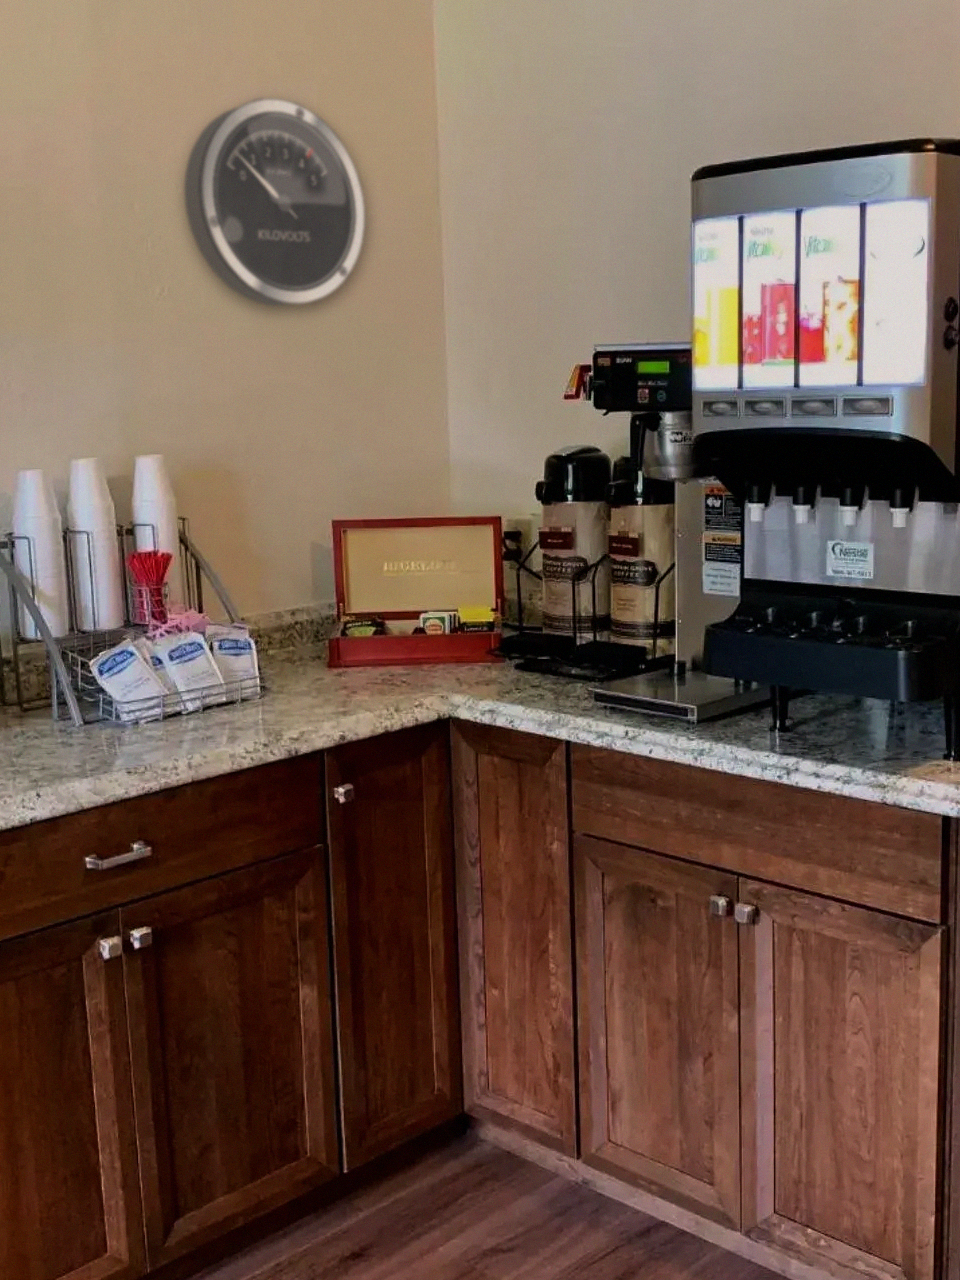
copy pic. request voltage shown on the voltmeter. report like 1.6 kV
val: 0.5 kV
